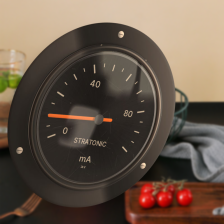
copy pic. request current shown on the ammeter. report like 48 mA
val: 10 mA
